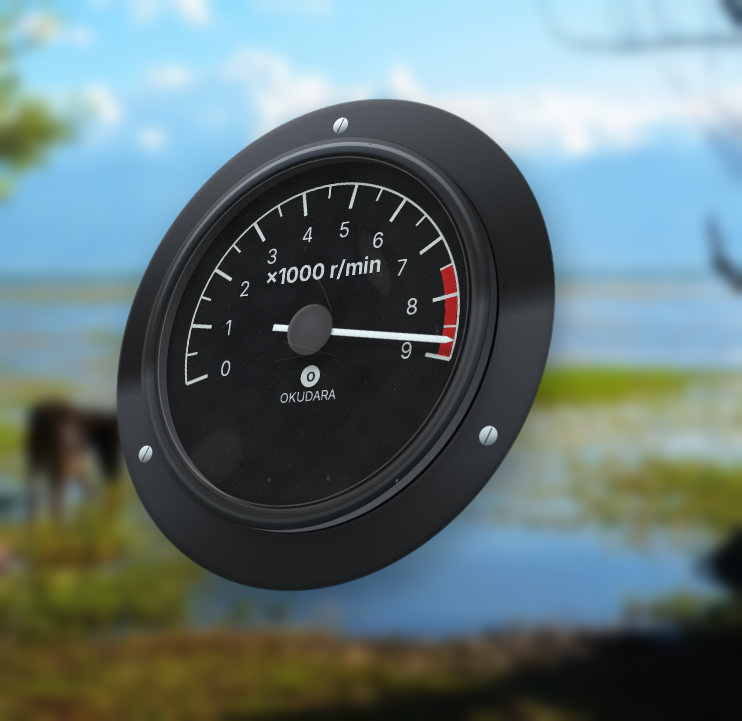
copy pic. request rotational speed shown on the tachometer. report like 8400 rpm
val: 8750 rpm
